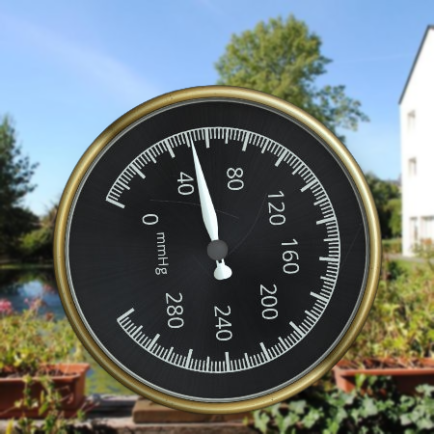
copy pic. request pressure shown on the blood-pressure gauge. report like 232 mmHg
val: 52 mmHg
